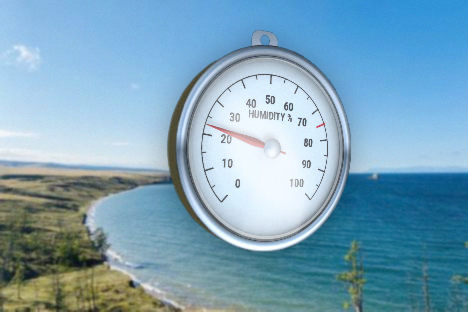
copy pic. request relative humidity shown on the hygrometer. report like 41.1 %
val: 22.5 %
